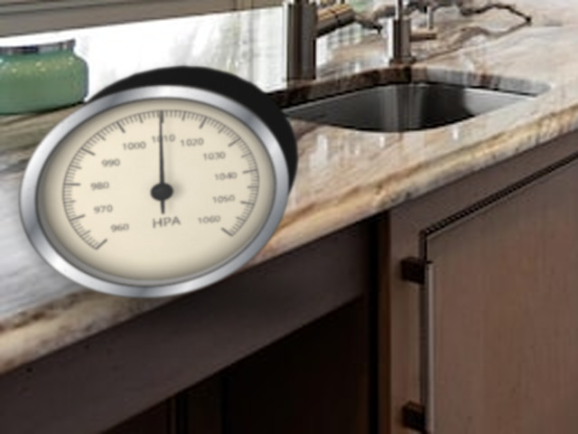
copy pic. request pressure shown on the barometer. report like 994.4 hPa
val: 1010 hPa
